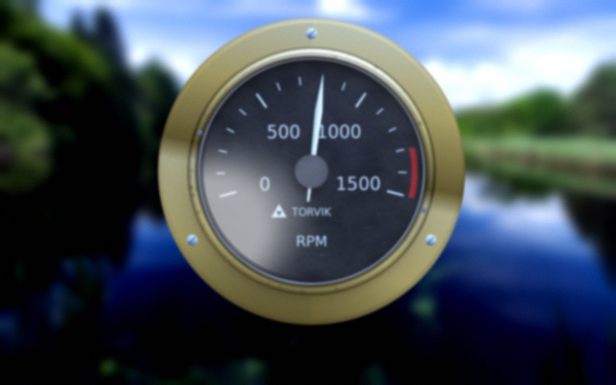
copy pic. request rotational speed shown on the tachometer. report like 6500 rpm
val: 800 rpm
